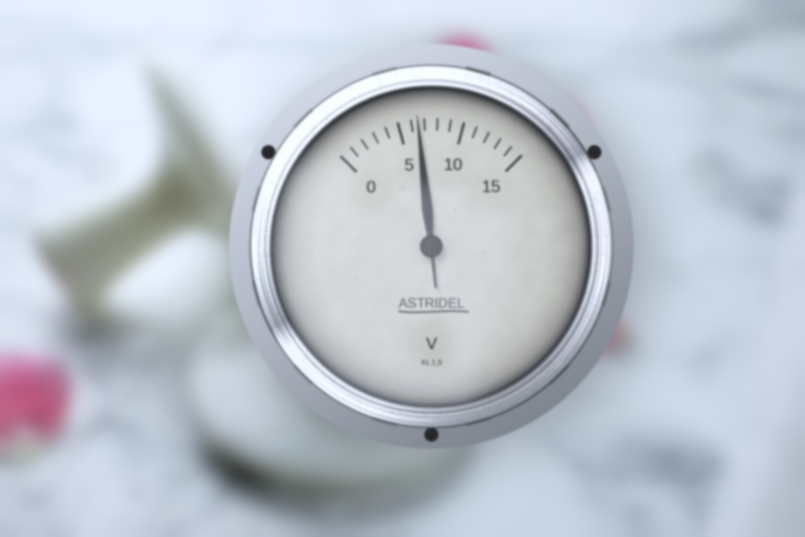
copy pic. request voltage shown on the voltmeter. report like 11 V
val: 6.5 V
